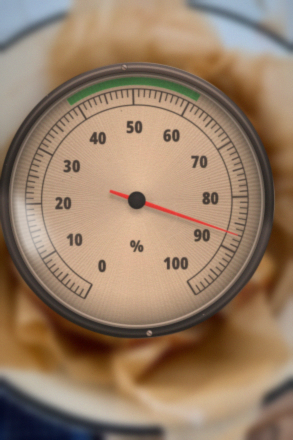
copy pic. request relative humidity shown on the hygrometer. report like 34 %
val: 87 %
